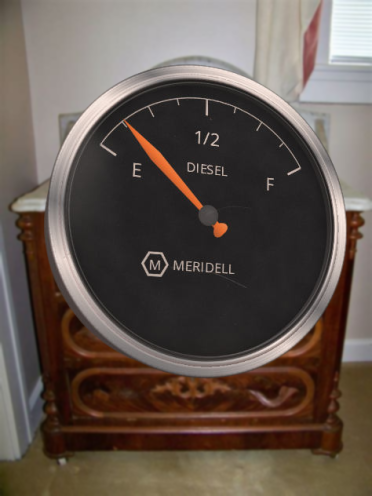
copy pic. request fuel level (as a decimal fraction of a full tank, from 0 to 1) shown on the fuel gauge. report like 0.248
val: 0.125
